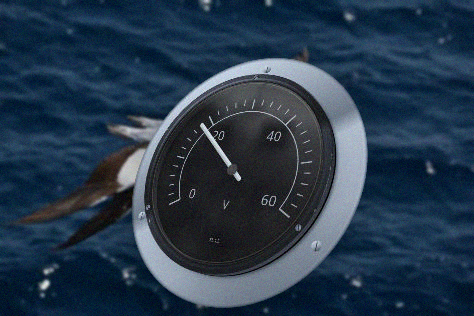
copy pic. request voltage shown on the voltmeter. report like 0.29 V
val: 18 V
